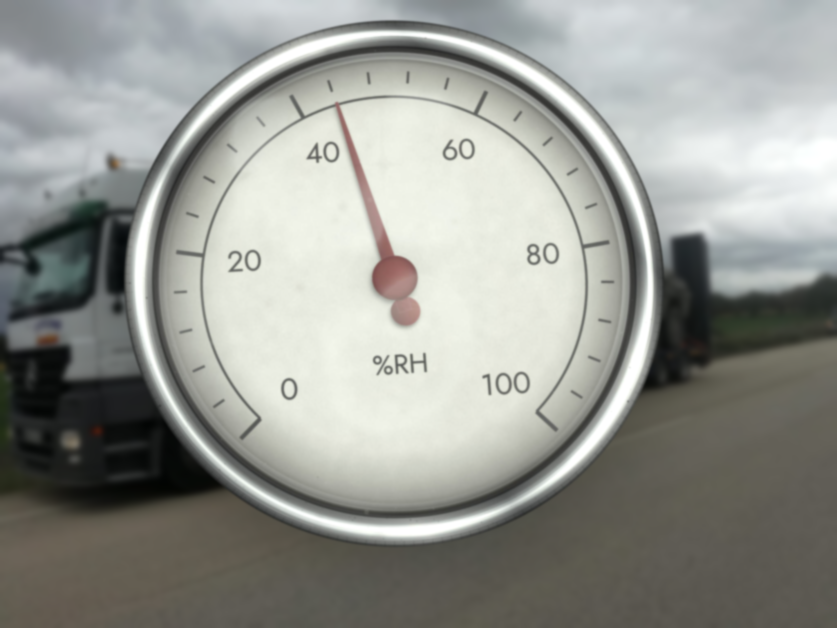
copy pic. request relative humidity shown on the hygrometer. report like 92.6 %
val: 44 %
